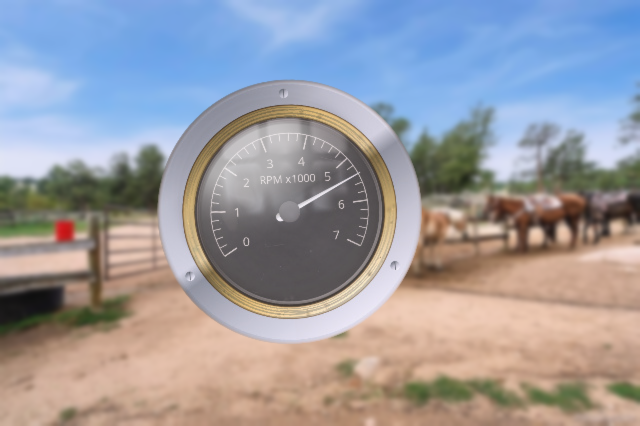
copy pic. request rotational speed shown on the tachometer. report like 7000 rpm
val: 5400 rpm
